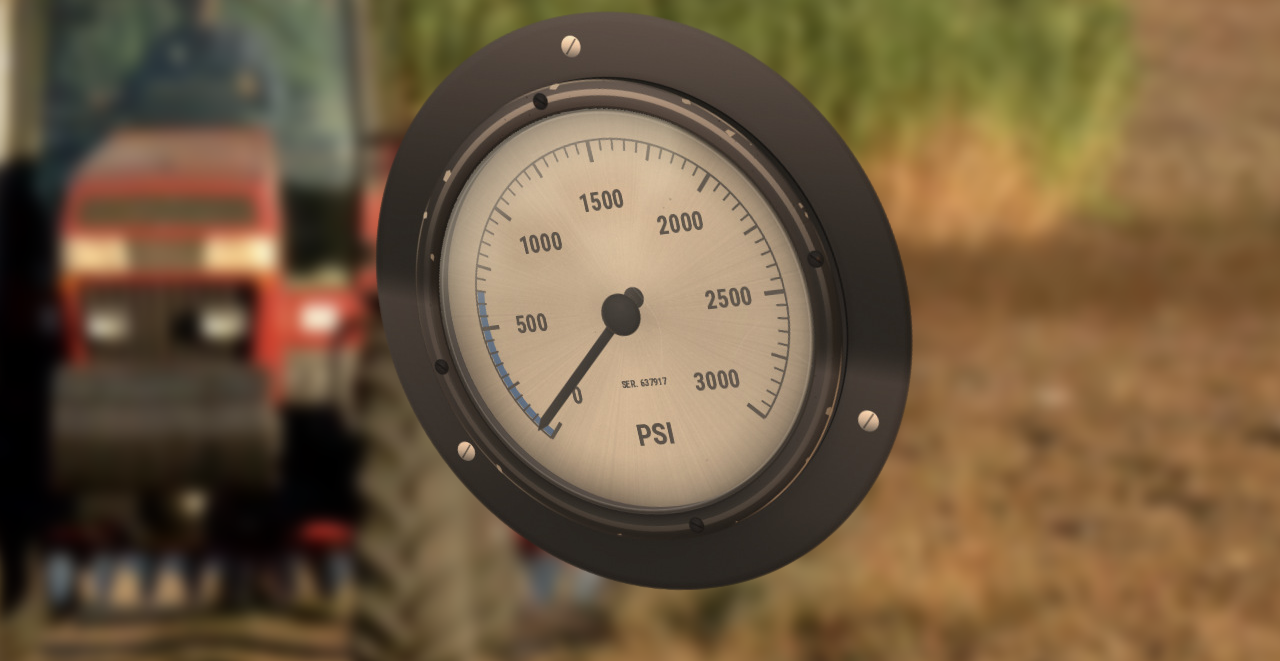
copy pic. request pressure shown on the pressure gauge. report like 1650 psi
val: 50 psi
